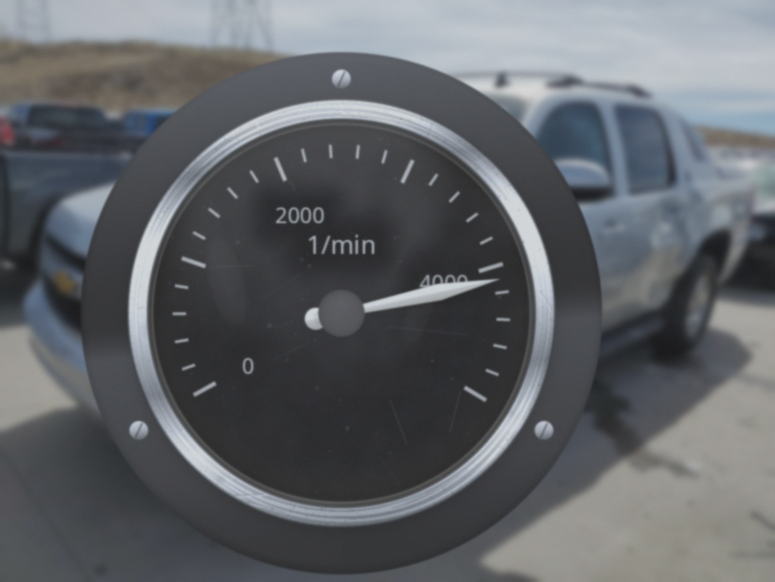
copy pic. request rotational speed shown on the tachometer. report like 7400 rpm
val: 4100 rpm
